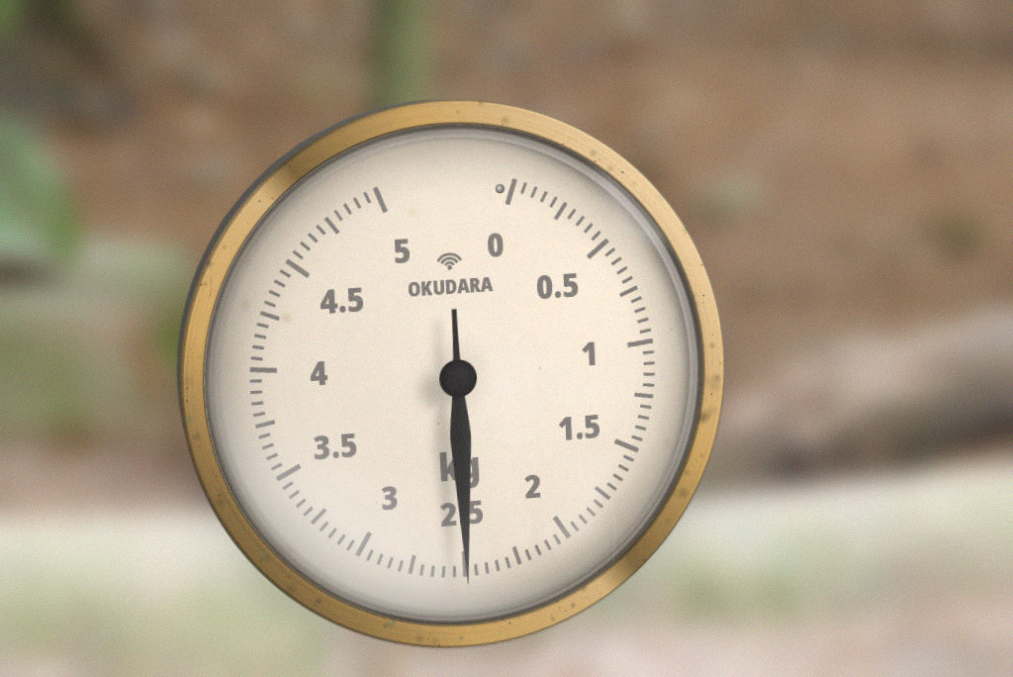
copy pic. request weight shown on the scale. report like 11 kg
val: 2.5 kg
